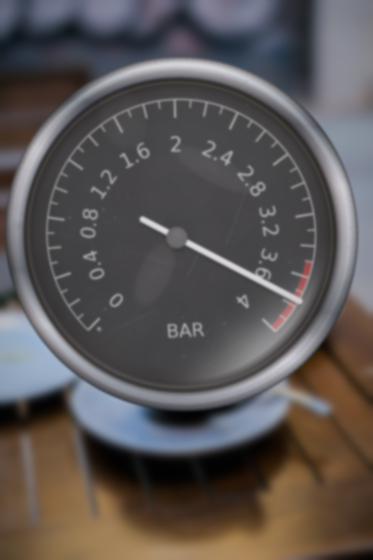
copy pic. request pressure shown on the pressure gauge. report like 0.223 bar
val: 3.75 bar
